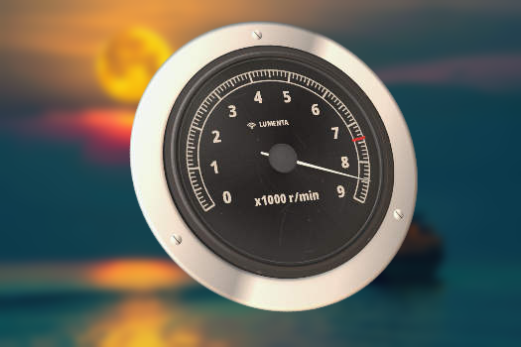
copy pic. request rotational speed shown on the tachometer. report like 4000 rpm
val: 8500 rpm
